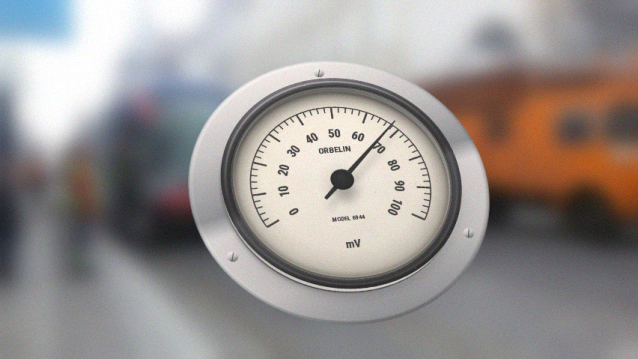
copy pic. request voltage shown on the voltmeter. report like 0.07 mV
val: 68 mV
